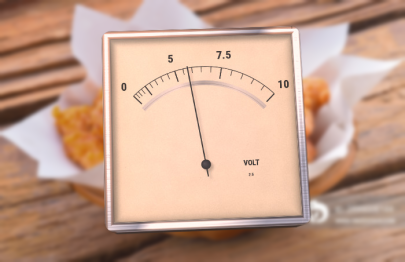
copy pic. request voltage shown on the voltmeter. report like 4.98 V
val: 5.75 V
